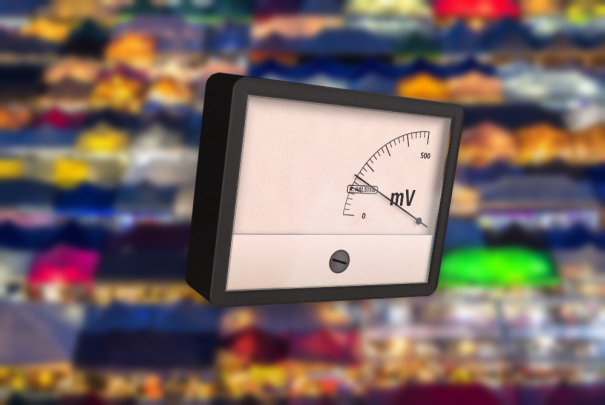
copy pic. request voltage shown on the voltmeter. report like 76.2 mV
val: 140 mV
